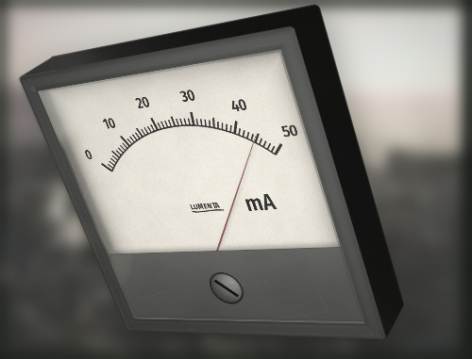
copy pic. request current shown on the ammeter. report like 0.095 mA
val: 45 mA
